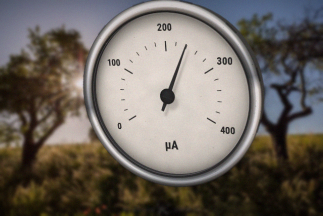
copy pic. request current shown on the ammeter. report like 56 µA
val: 240 µA
